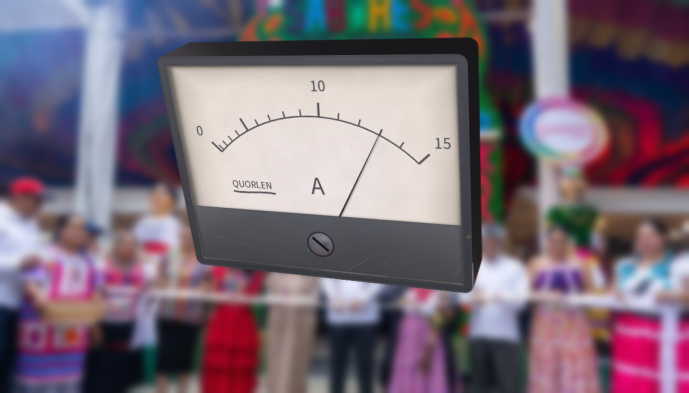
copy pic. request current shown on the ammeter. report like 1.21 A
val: 13 A
